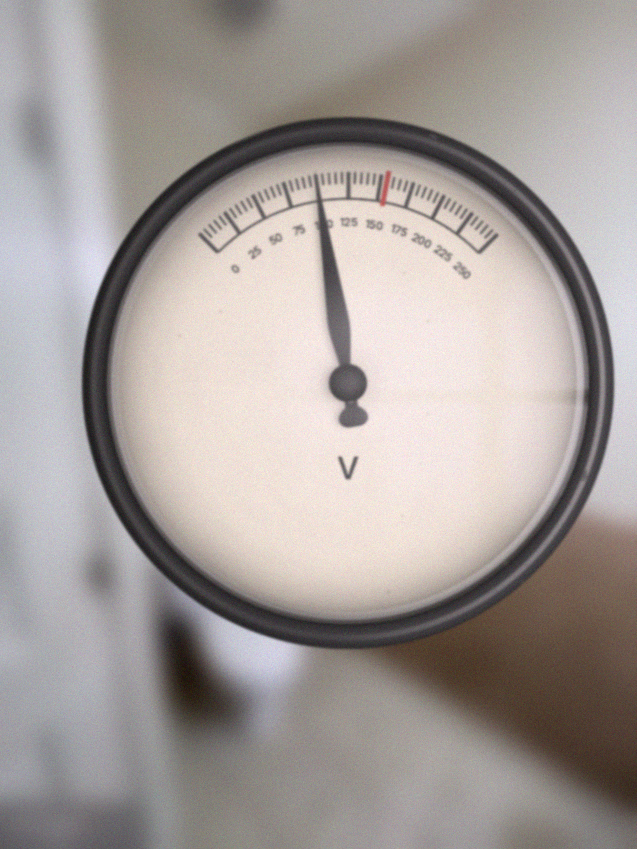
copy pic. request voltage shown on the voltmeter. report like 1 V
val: 100 V
